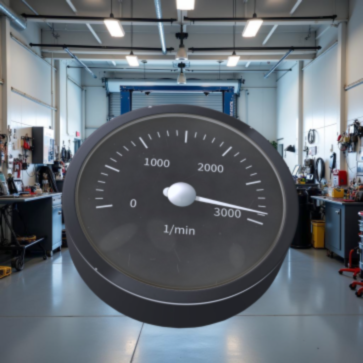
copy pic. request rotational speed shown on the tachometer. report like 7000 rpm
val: 2900 rpm
